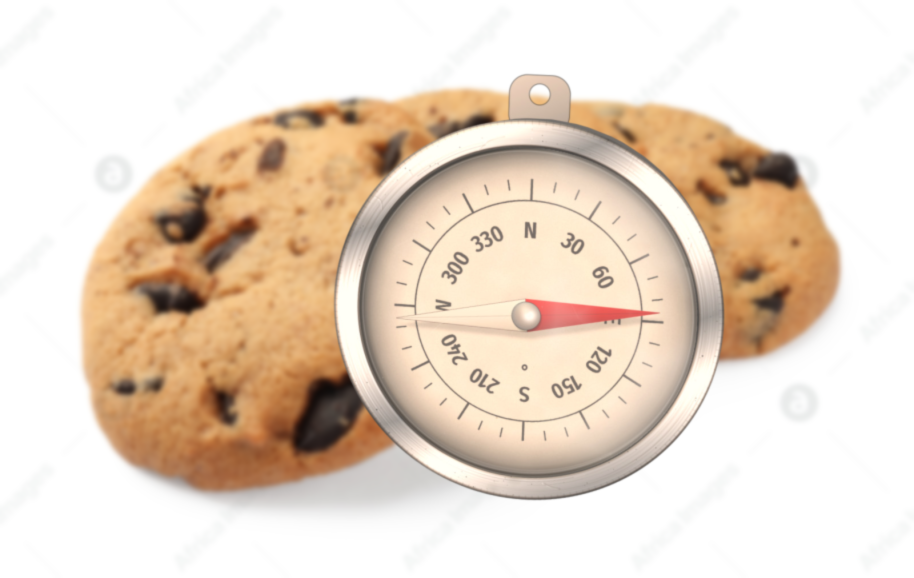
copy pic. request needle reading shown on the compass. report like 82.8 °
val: 85 °
